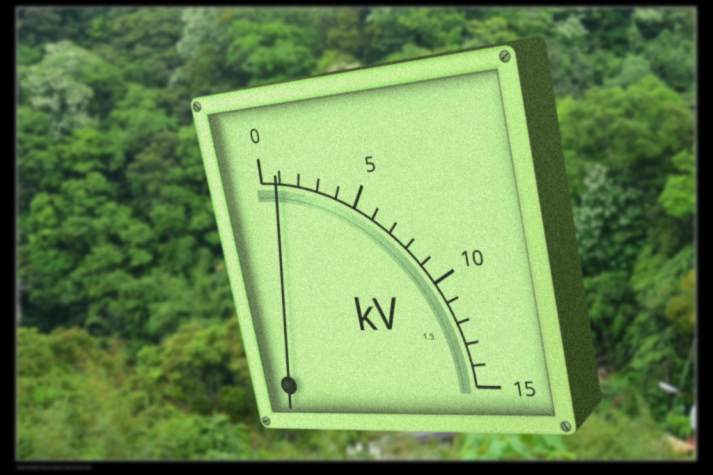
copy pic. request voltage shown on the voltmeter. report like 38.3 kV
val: 1 kV
